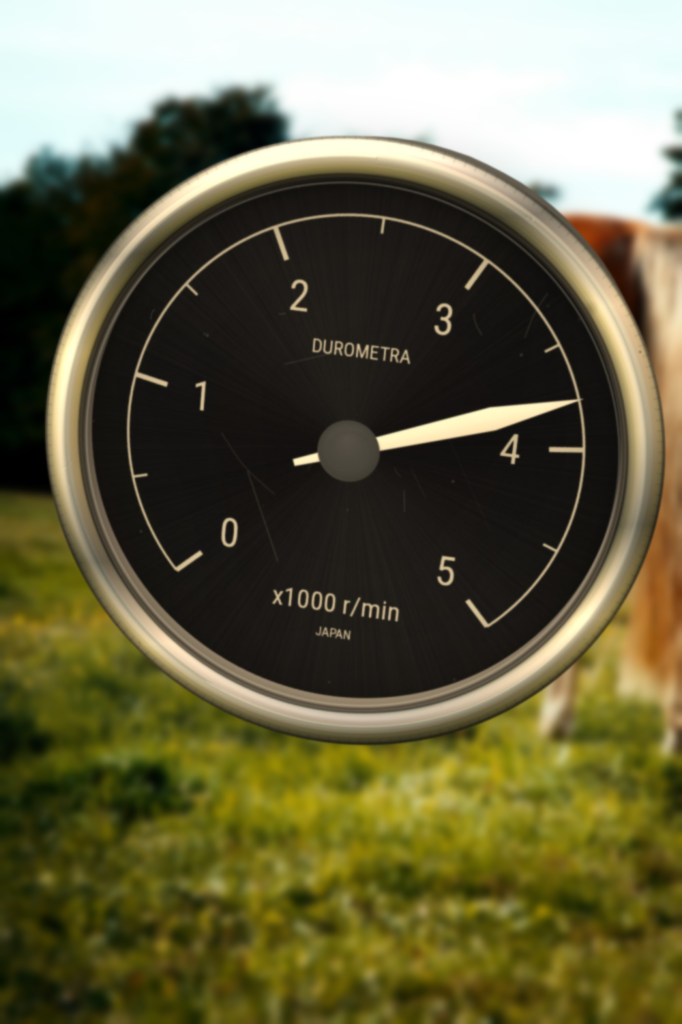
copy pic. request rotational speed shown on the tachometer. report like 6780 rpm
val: 3750 rpm
